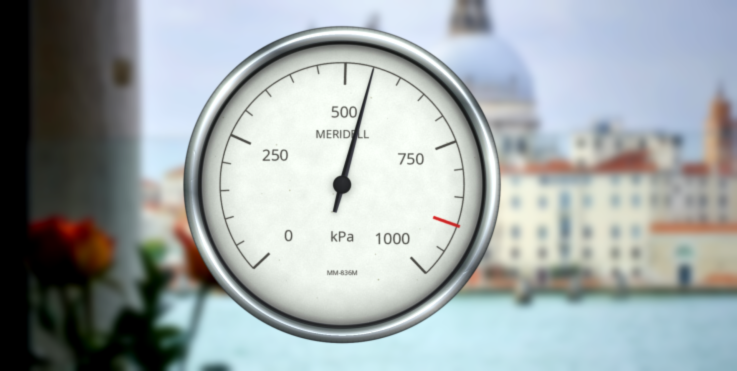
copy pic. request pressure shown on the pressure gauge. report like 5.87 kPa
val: 550 kPa
